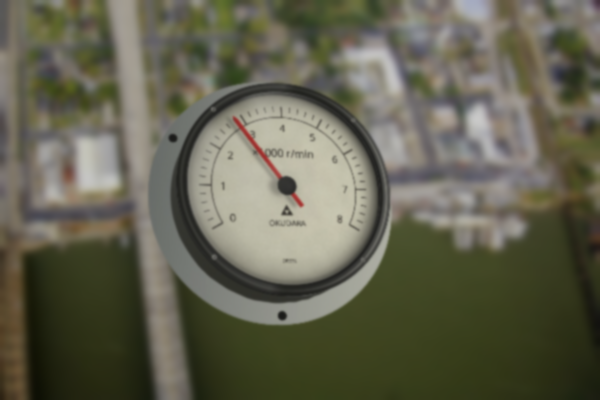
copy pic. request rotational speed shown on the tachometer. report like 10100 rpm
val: 2800 rpm
